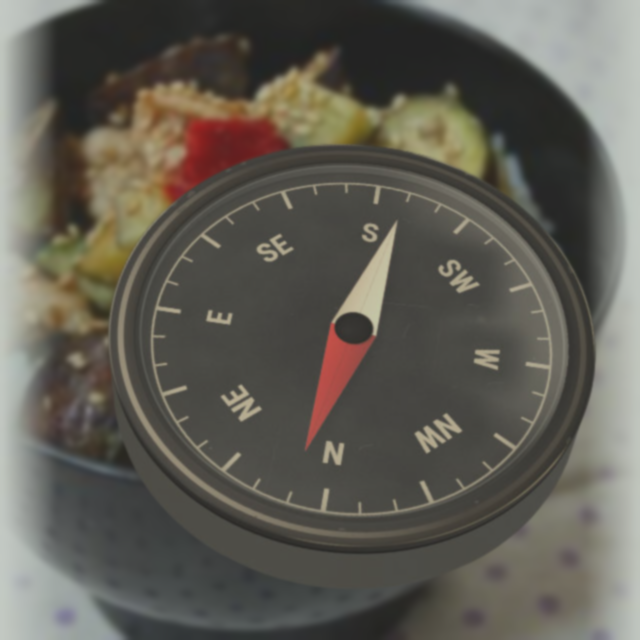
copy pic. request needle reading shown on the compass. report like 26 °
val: 10 °
